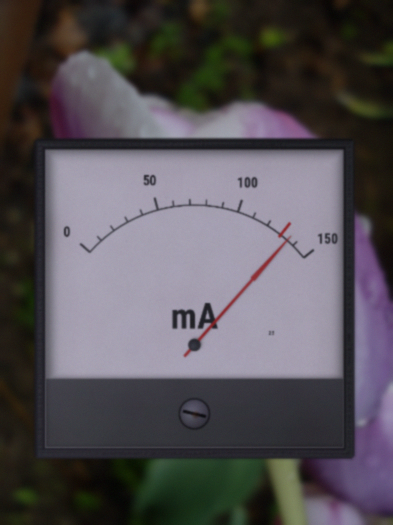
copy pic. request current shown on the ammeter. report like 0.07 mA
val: 135 mA
